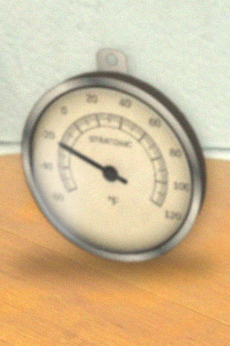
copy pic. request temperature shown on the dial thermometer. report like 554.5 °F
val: -20 °F
